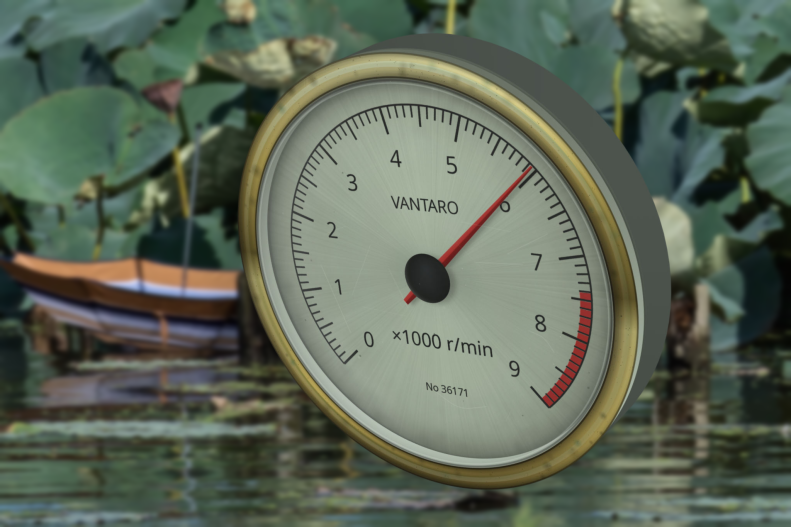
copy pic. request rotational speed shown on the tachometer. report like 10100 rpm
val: 5950 rpm
